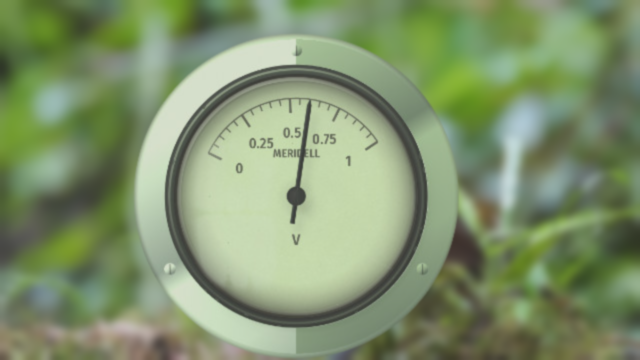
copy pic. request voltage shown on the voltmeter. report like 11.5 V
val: 0.6 V
